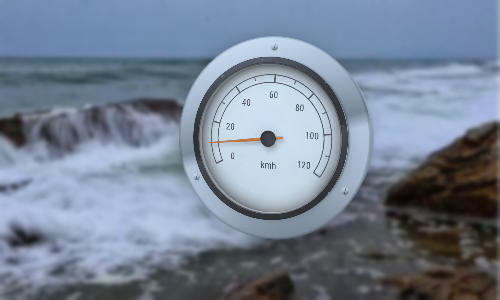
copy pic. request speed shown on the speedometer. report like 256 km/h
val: 10 km/h
